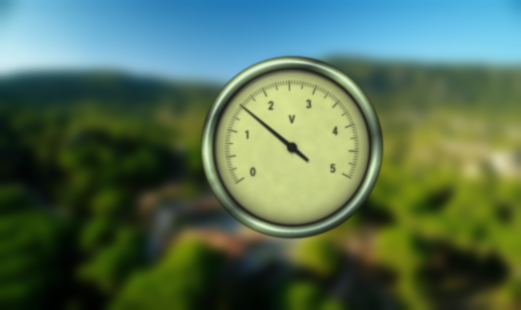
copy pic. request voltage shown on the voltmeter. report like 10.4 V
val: 1.5 V
